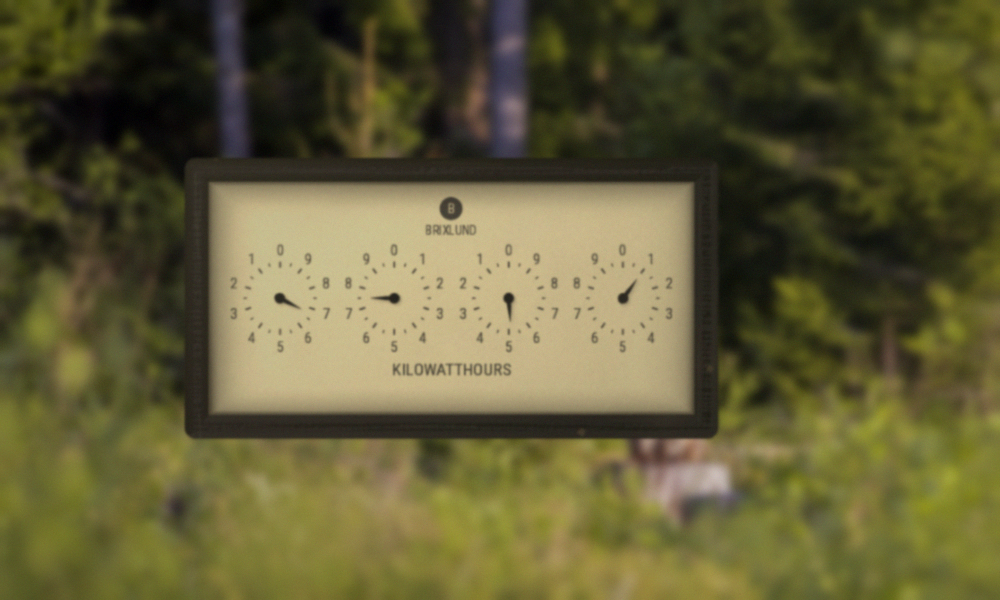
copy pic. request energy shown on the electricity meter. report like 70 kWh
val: 6751 kWh
